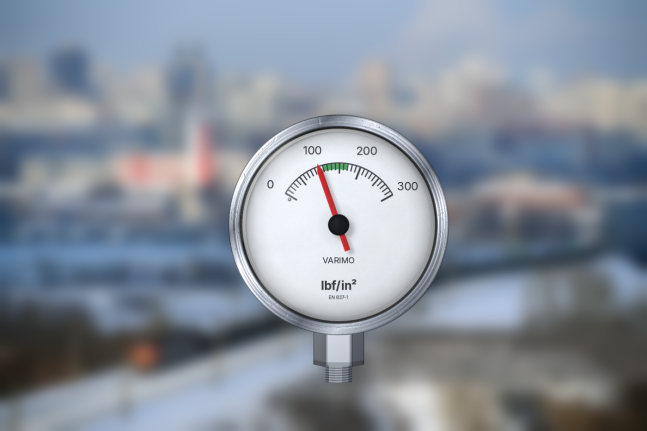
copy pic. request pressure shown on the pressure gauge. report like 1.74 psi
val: 100 psi
